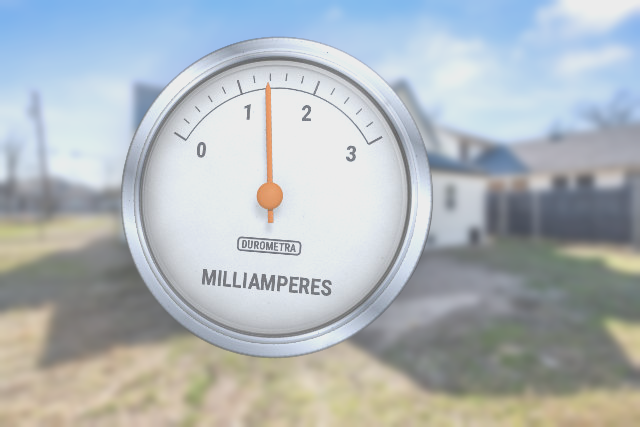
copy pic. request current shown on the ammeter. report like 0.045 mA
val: 1.4 mA
